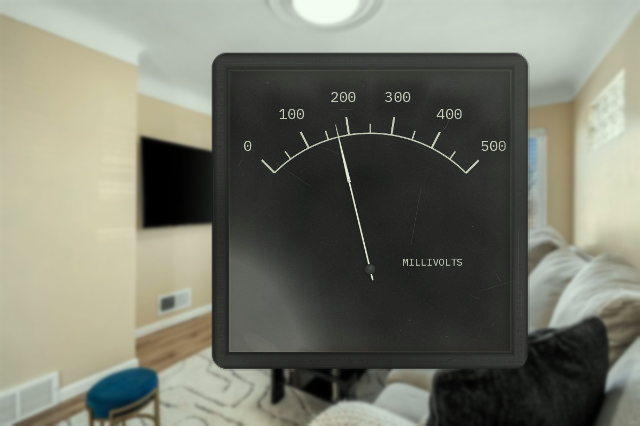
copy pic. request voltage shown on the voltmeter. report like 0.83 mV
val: 175 mV
